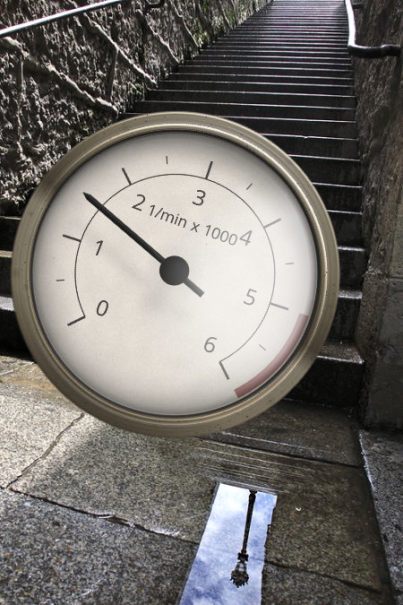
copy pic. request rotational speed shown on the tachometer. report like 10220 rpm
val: 1500 rpm
